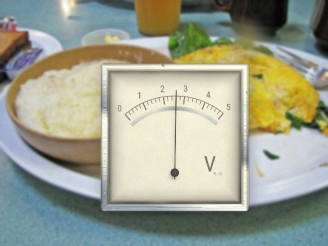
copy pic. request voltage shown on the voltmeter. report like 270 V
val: 2.6 V
